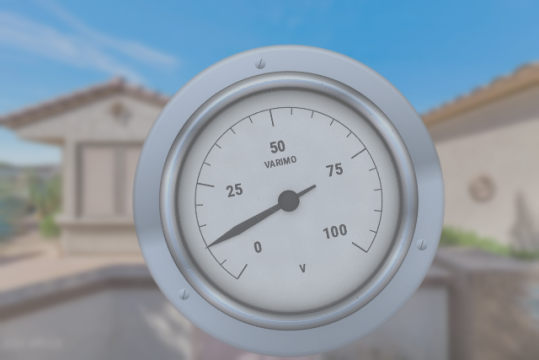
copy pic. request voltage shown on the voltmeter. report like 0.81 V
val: 10 V
